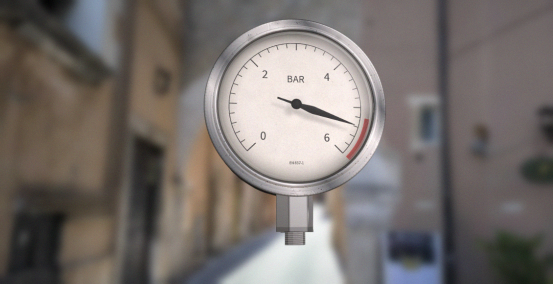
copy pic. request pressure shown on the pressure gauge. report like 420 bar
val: 5.4 bar
